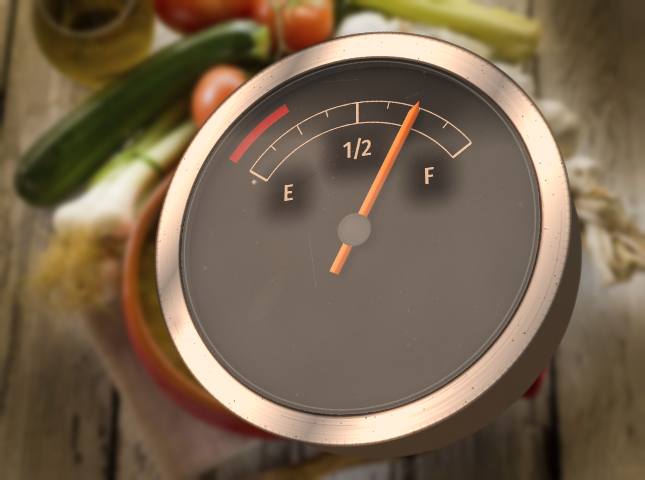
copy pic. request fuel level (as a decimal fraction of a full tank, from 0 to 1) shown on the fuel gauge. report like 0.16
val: 0.75
